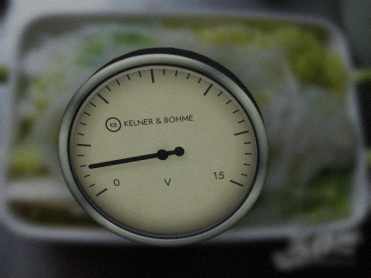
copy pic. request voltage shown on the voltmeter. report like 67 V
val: 1.5 V
